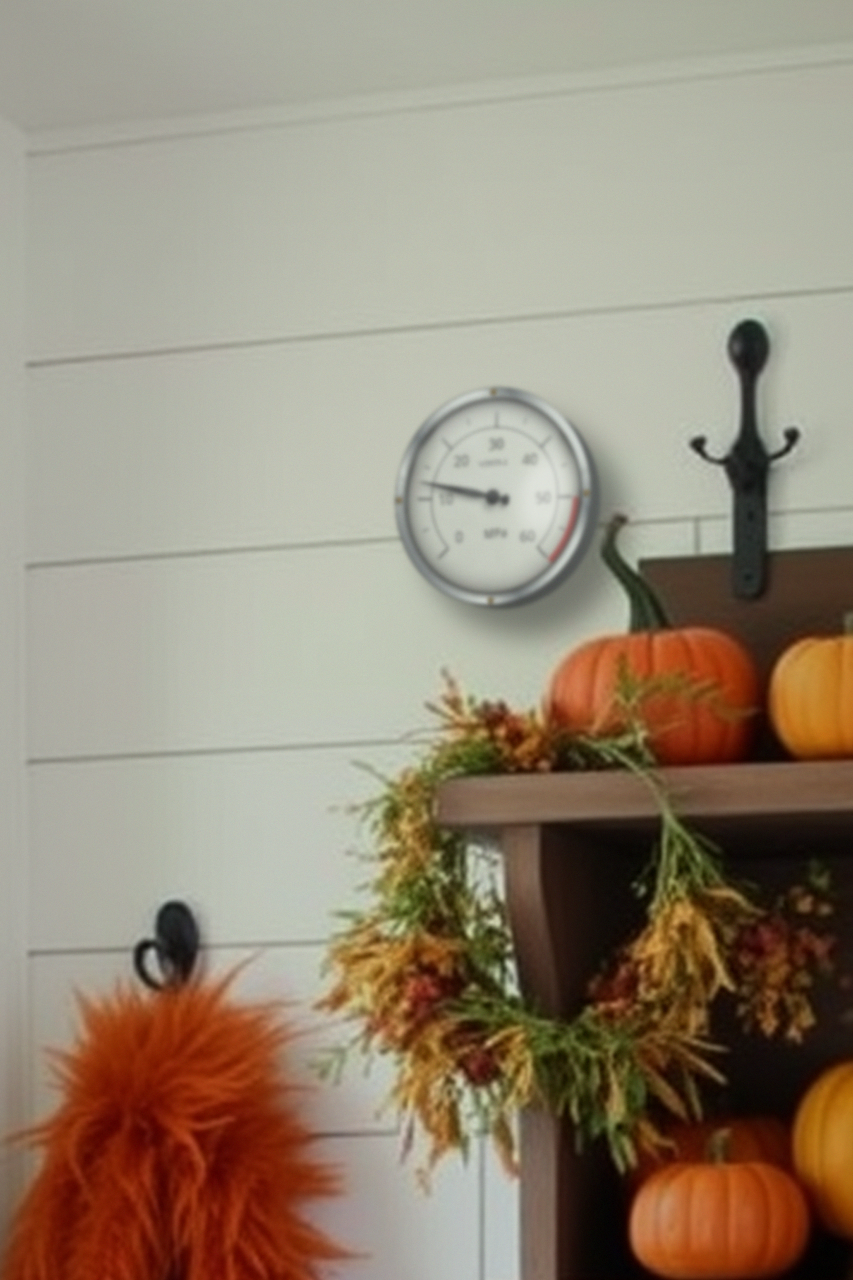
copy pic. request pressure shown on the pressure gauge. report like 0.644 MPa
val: 12.5 MPa
